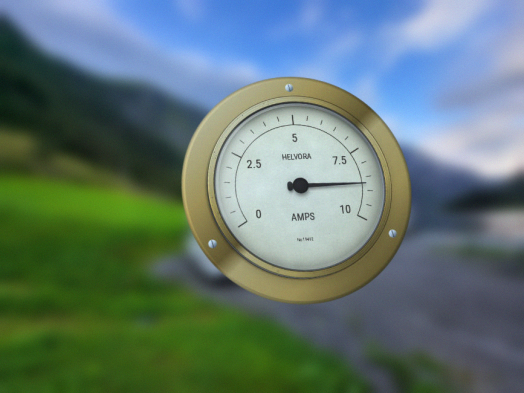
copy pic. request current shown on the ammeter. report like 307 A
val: 8.75 A
